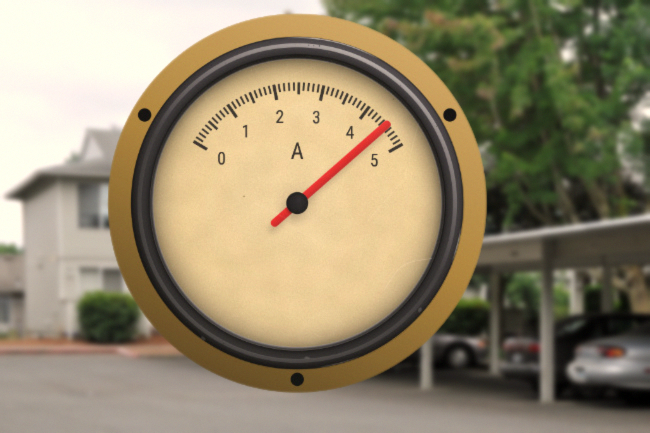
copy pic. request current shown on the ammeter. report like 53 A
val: 4.5 A
